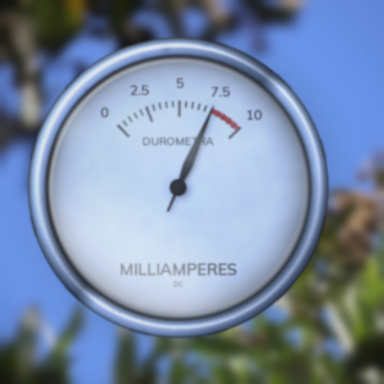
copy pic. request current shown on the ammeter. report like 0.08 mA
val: 7.5 mA
